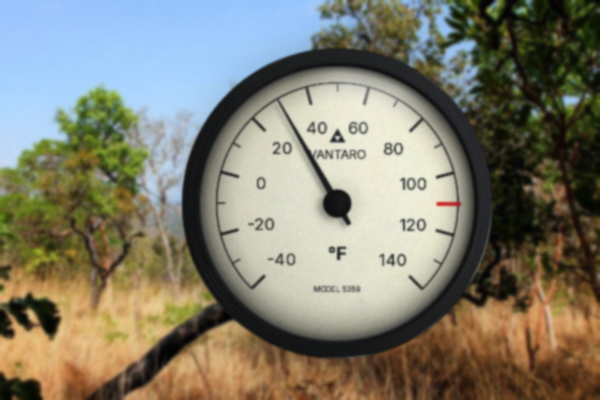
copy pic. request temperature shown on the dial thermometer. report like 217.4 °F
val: 30 °F
